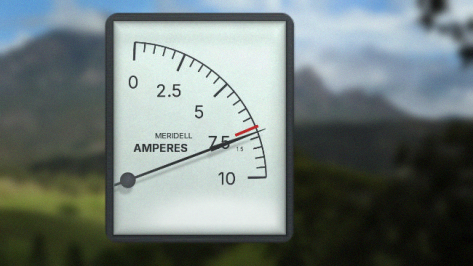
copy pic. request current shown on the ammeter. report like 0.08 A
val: 7.75 A
